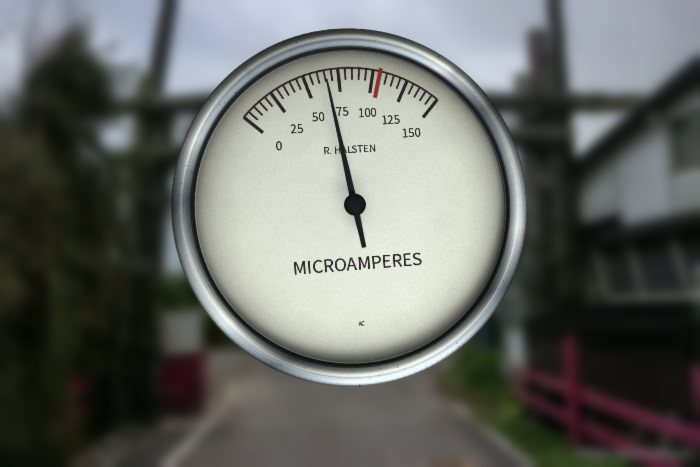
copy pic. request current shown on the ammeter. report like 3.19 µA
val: 65 µA
